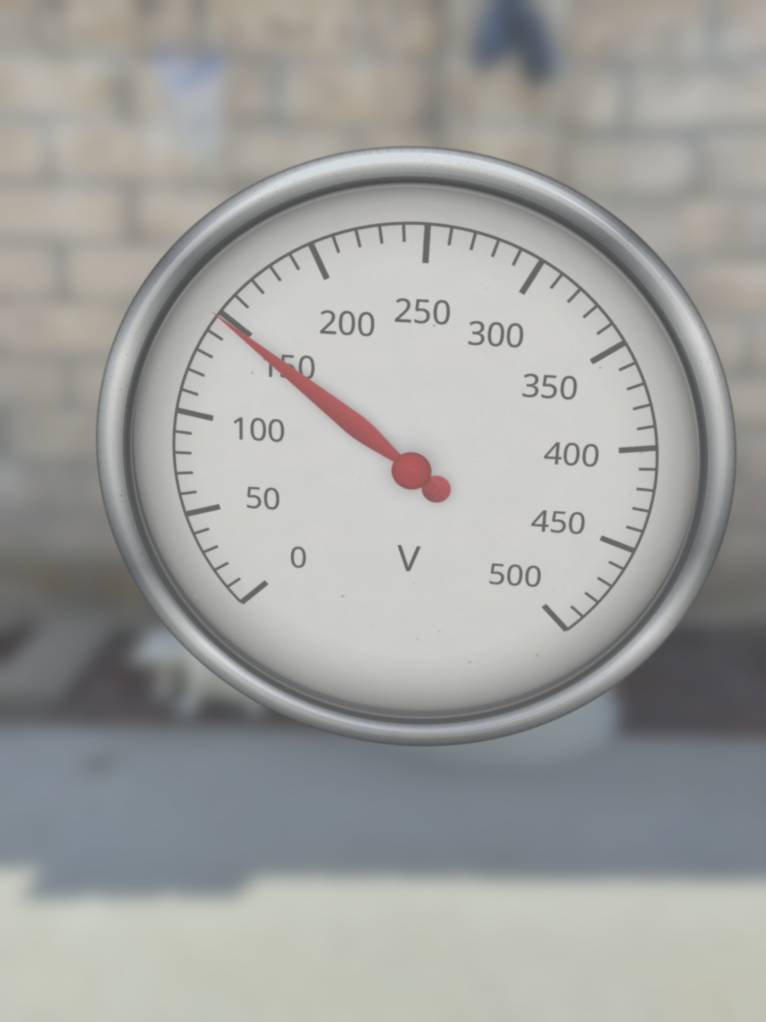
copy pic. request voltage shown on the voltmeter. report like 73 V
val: 150 V
